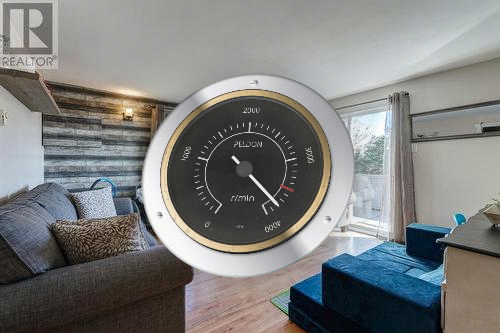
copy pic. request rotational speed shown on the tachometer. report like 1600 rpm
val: 3800 rpm
